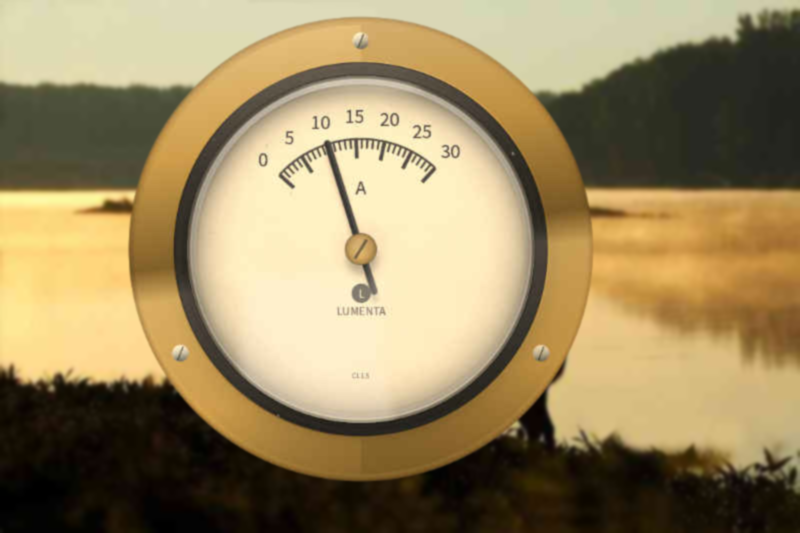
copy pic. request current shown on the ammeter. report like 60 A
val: 10 A
